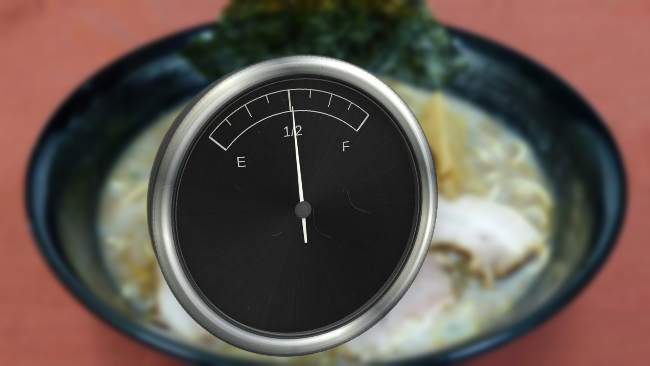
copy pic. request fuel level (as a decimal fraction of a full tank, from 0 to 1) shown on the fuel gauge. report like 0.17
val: 0.5
